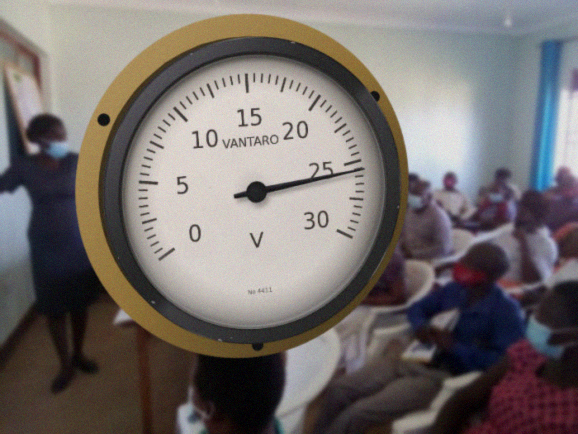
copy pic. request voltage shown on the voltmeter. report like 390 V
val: 25.5 V
